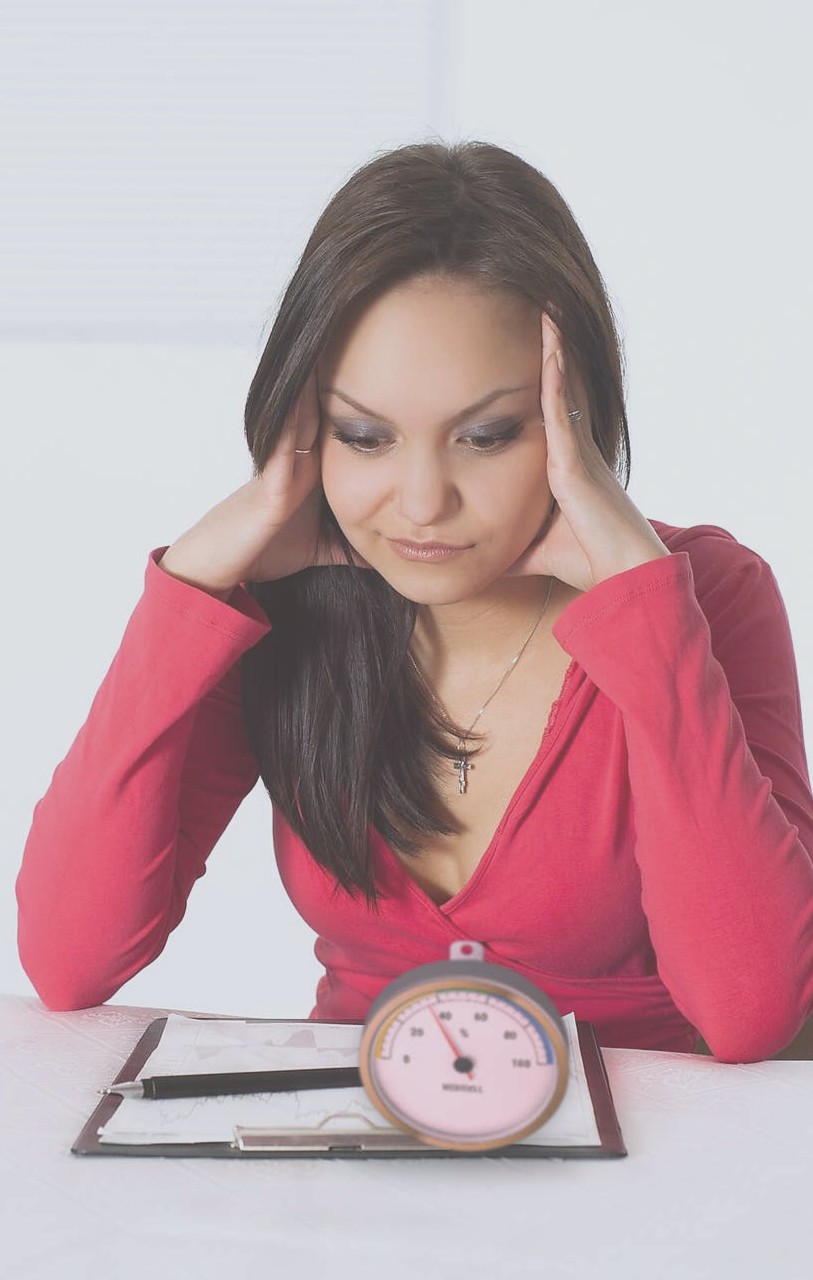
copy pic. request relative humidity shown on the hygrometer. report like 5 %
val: 36 %
